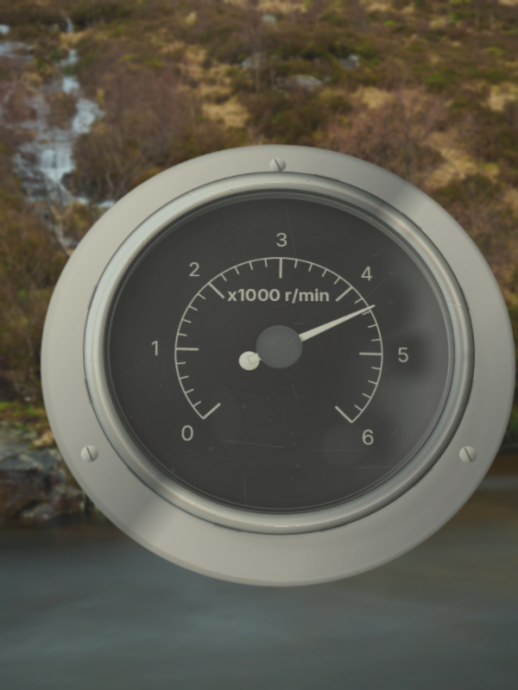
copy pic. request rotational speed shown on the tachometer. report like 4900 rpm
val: 4400 rpm
